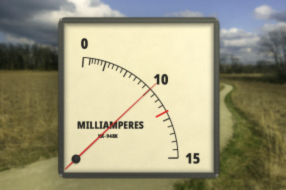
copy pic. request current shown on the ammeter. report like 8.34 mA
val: 10 mA
